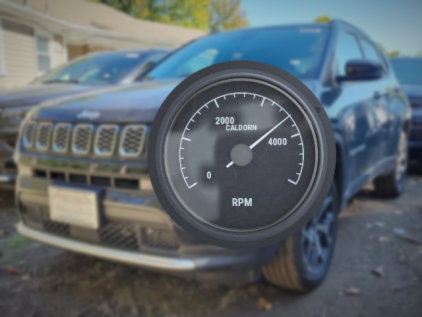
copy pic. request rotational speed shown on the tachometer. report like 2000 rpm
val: 3600 rpm
